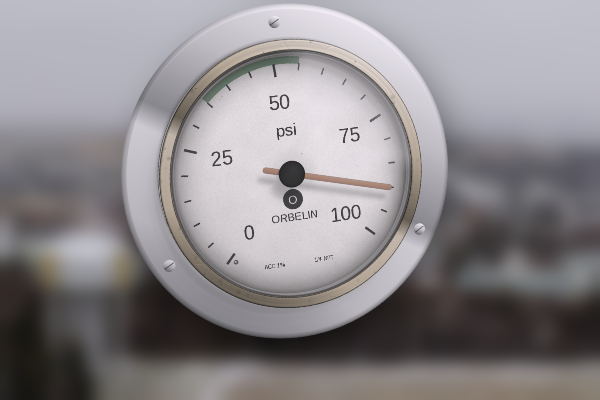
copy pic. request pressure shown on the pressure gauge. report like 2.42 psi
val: 90 psi
